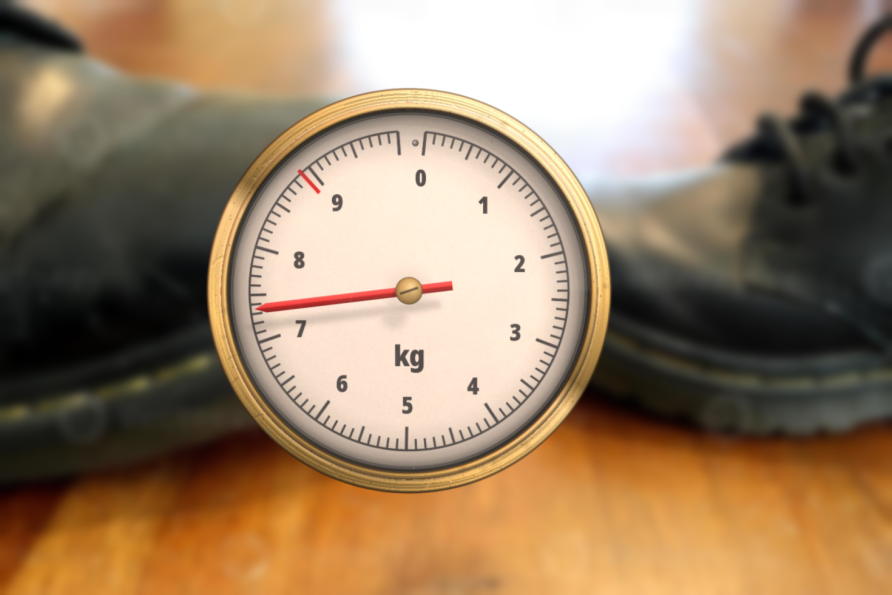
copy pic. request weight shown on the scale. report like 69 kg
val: 7.35 kg
